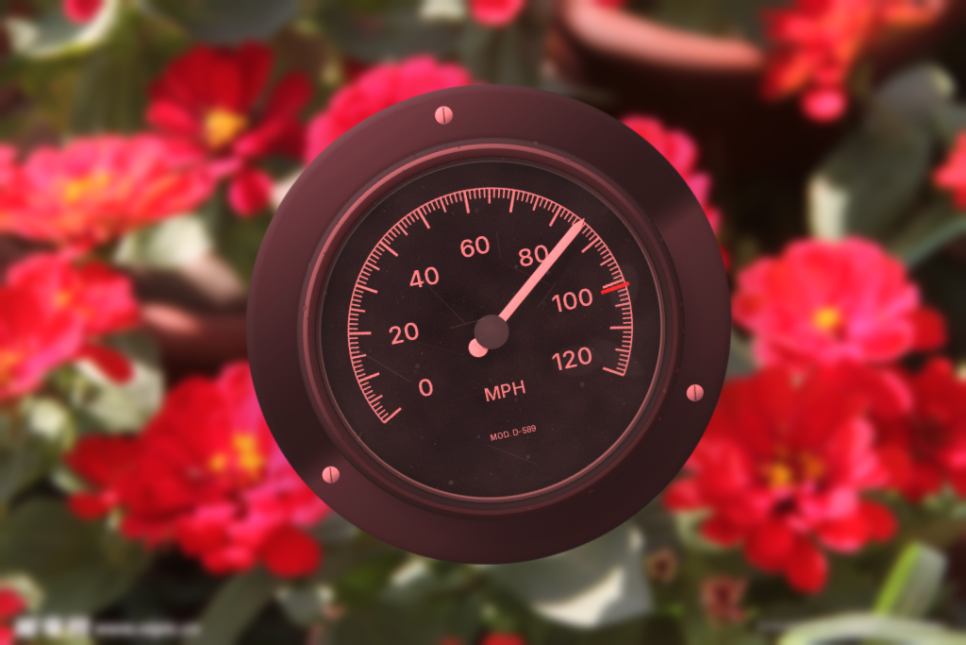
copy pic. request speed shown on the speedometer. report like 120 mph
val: 85 mph
